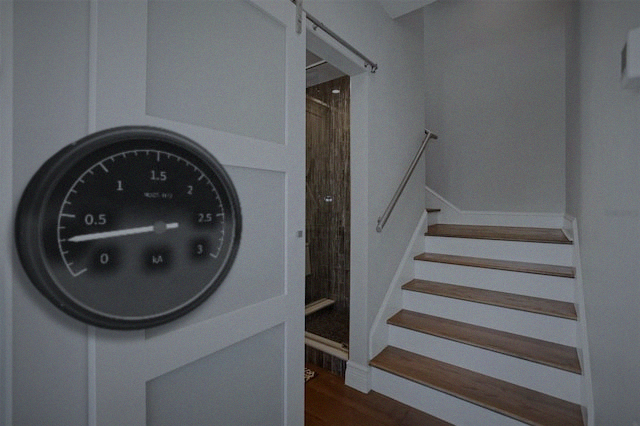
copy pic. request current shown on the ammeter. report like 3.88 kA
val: 0.3 kA
